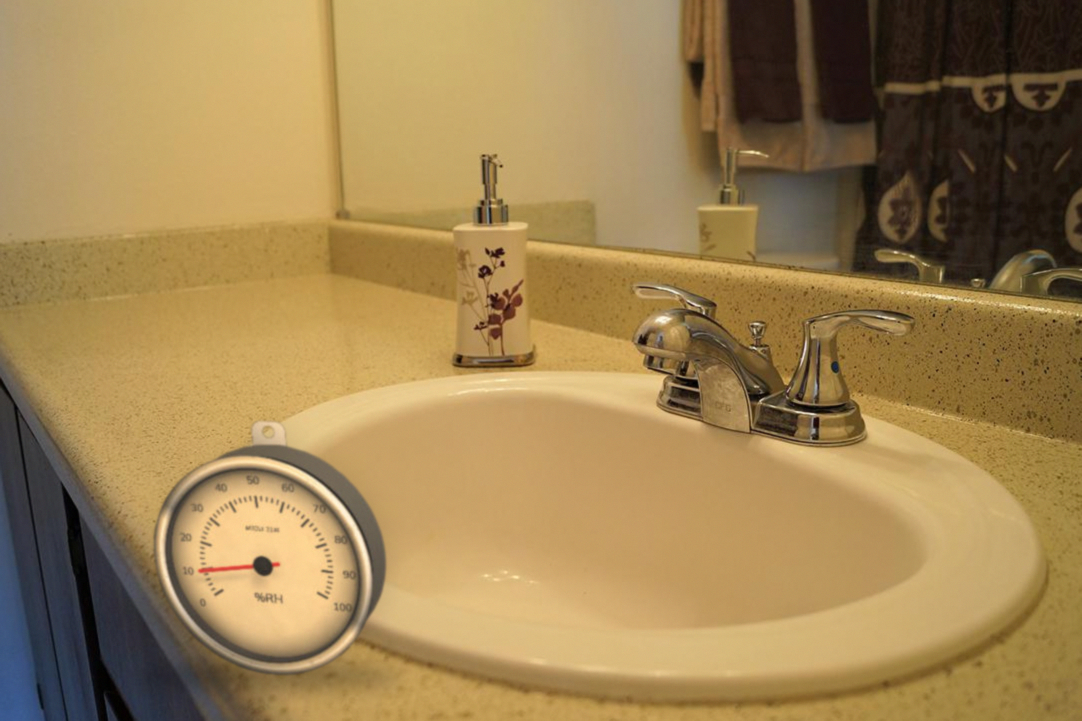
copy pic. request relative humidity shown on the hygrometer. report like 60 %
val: 10 %
